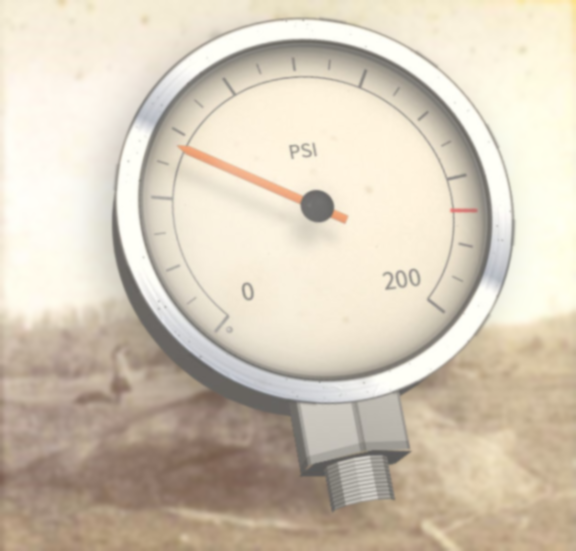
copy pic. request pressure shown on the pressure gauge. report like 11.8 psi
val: 55 psi
